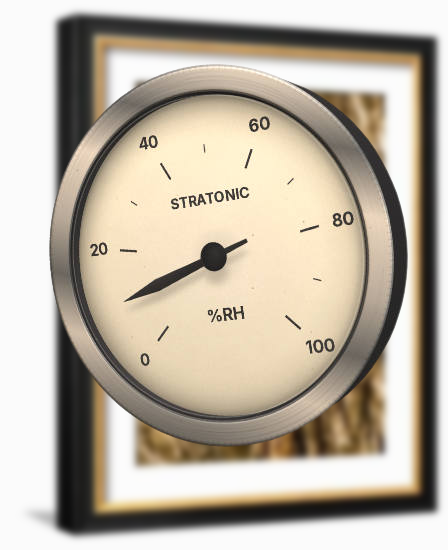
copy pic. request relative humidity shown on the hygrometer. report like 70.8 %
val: 10 %
